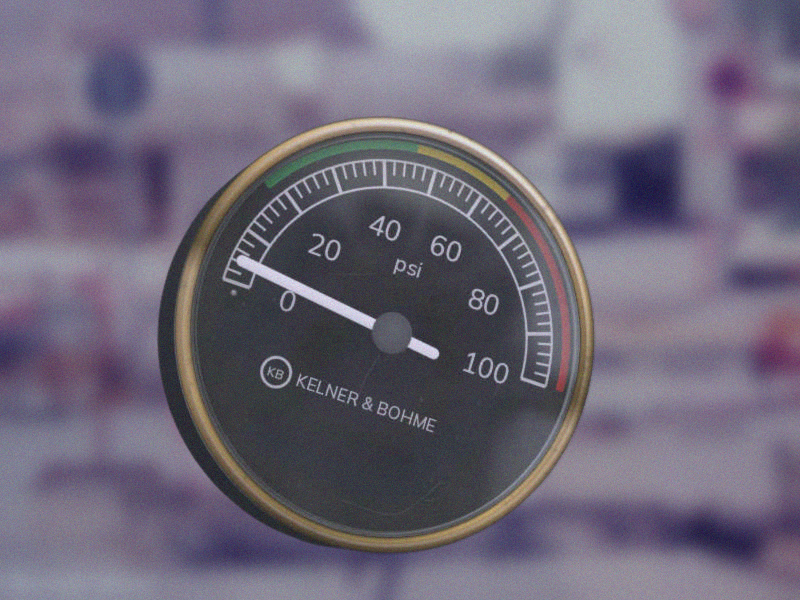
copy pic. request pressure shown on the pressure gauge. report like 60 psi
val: 4 psi
